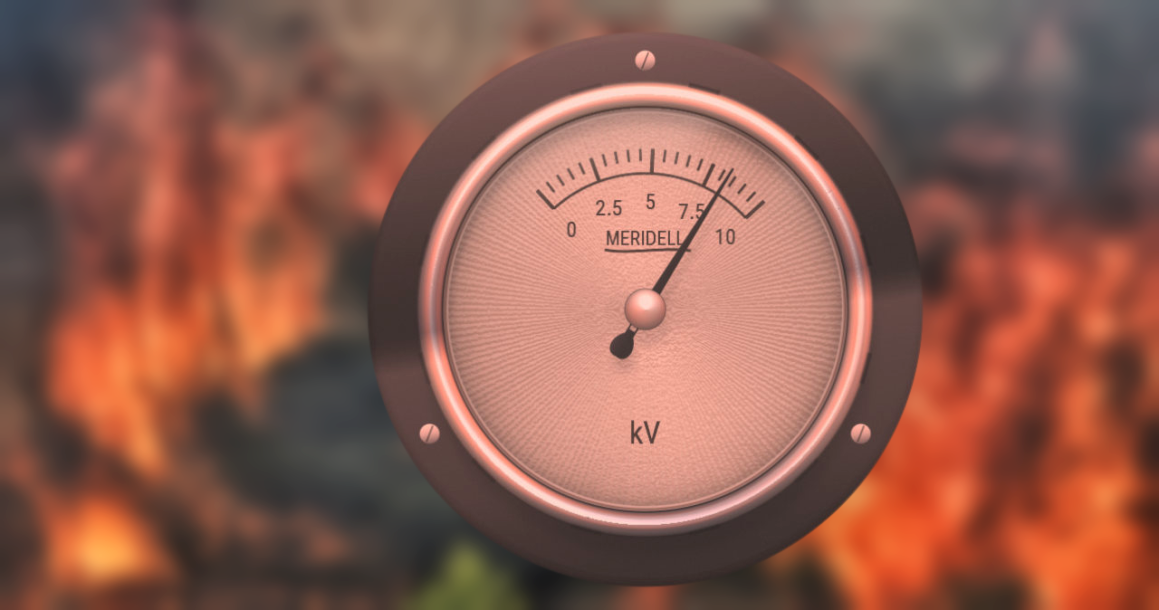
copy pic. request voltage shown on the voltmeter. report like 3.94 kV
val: 8.25 kV
